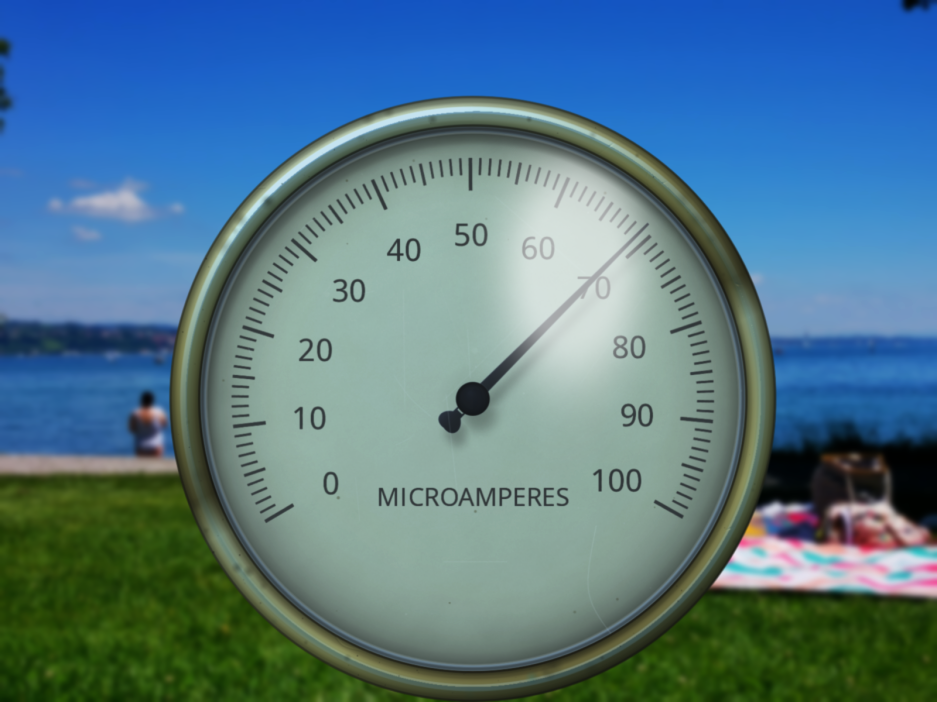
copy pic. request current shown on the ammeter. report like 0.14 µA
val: 69 µA
